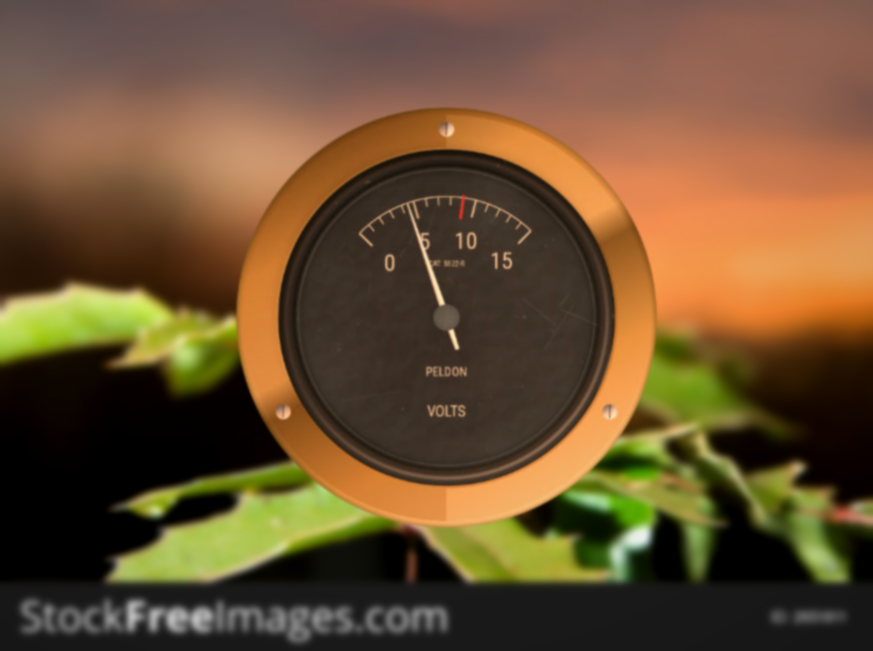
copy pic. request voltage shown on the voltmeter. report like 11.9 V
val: 4.5 V
